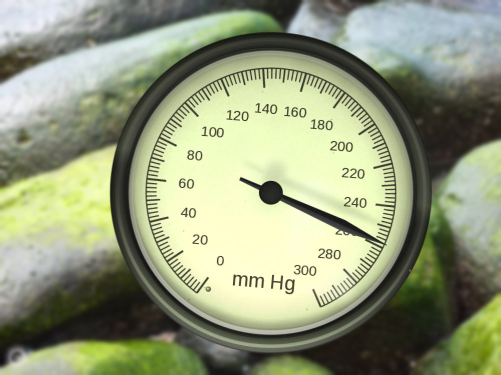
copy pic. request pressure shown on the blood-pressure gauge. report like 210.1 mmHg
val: 258 mmHg
